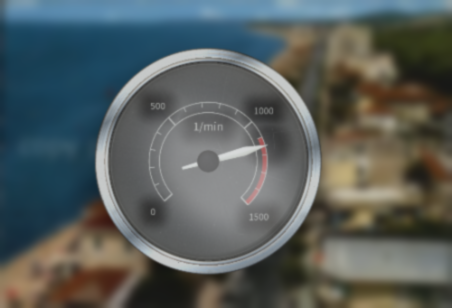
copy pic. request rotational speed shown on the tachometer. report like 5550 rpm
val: 1150 rpm
